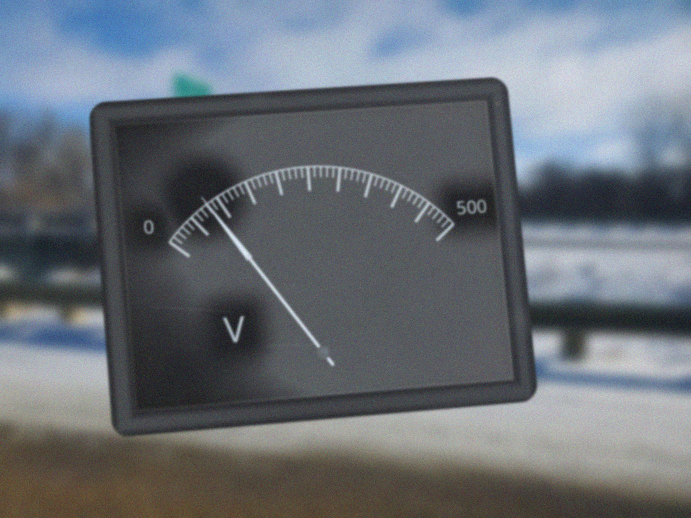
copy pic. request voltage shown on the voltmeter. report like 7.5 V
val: 80 V
